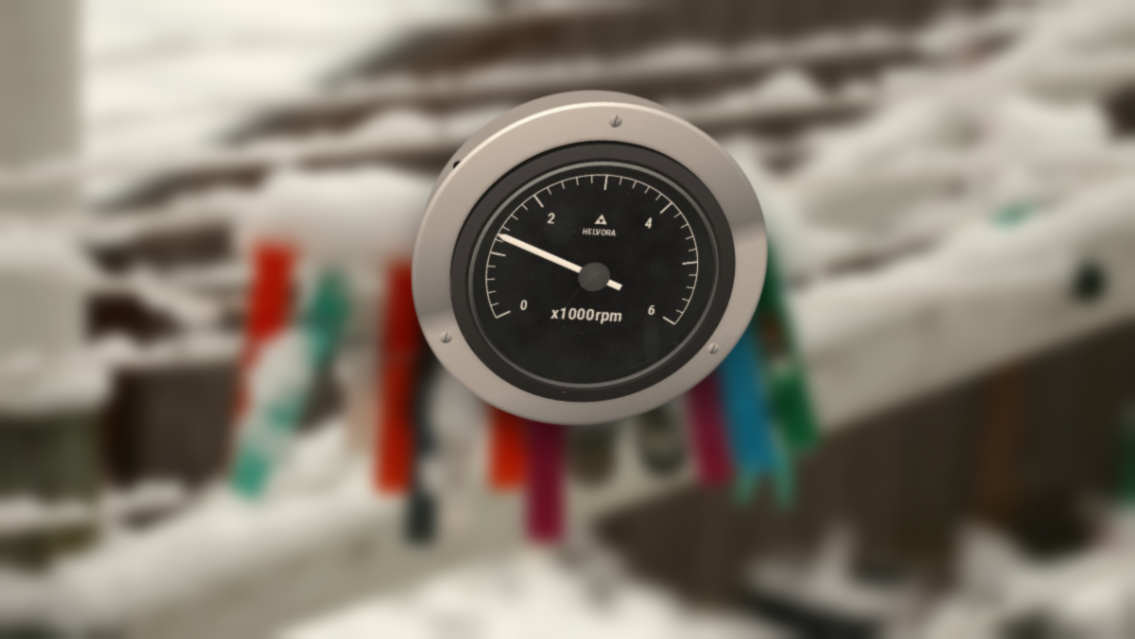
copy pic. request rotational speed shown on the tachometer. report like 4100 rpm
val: 1300 rpm
